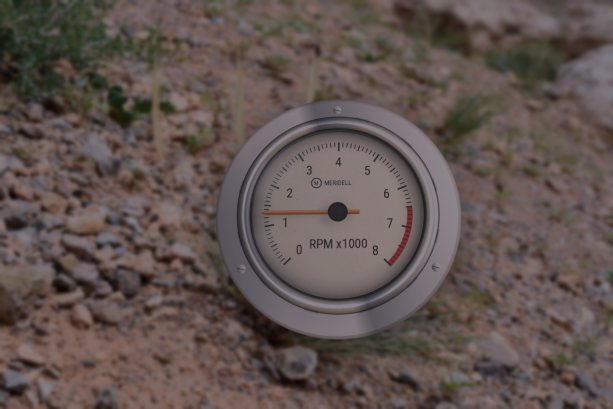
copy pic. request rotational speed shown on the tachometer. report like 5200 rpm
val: 1300 rpm
